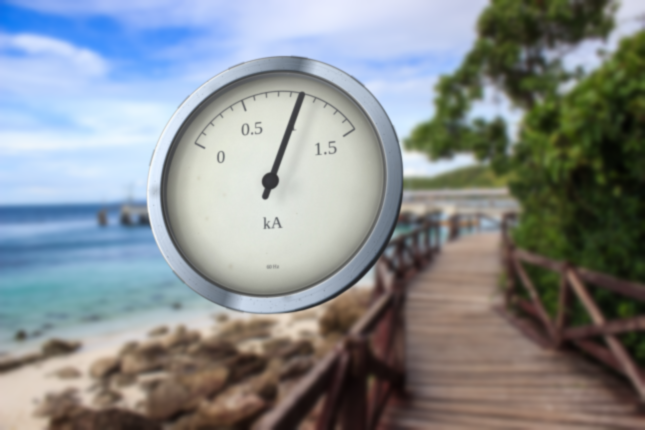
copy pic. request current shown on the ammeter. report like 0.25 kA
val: 1 kA
